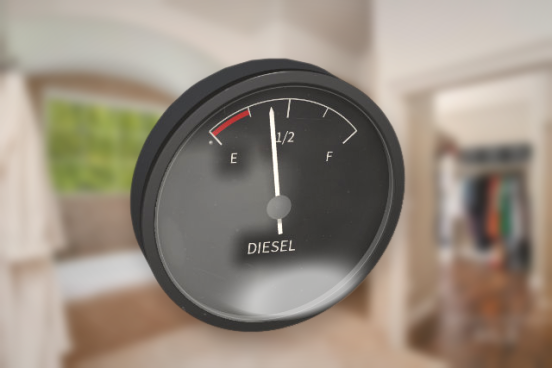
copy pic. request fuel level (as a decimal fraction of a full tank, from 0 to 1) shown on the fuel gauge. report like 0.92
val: 0.375
